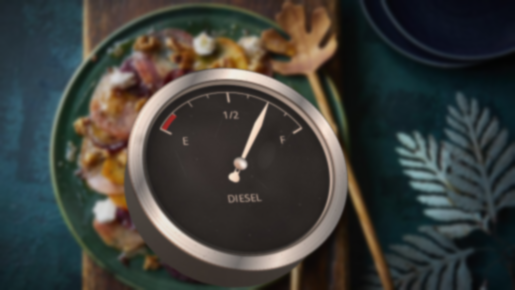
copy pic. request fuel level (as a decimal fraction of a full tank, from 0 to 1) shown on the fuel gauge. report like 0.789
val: 0.75
